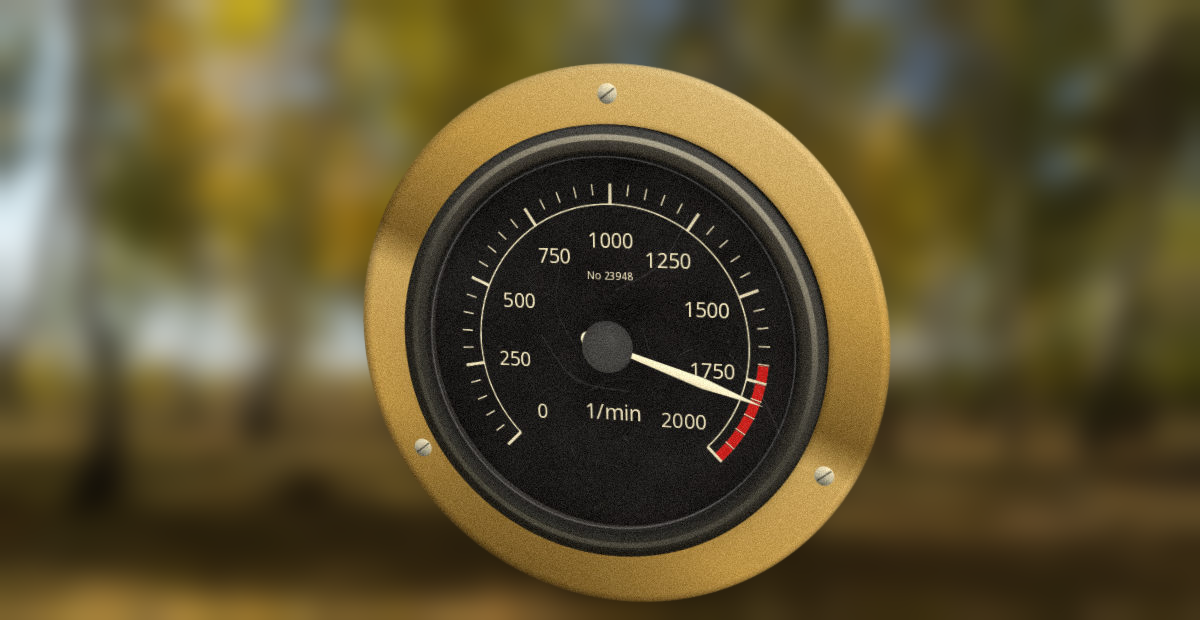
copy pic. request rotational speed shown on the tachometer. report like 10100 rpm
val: 1800 rpm
